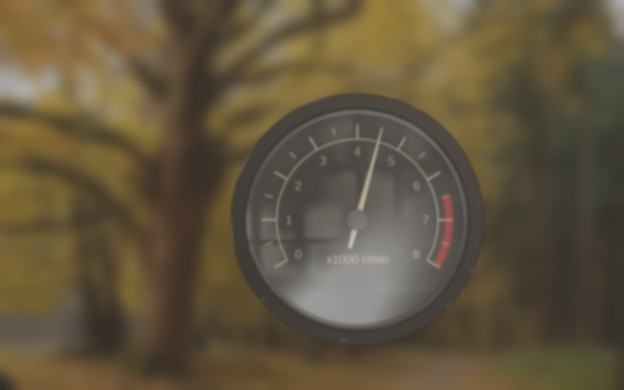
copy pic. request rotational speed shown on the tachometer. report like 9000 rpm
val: 4500 rpm
